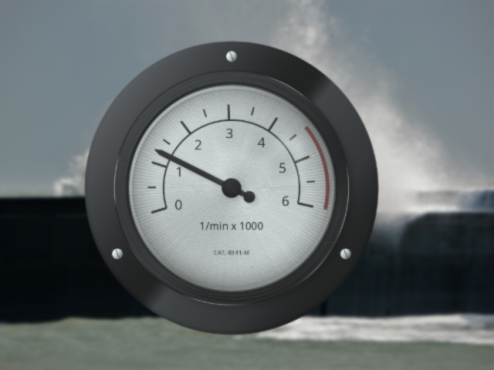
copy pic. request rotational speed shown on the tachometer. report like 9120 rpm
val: 1250 rpm
